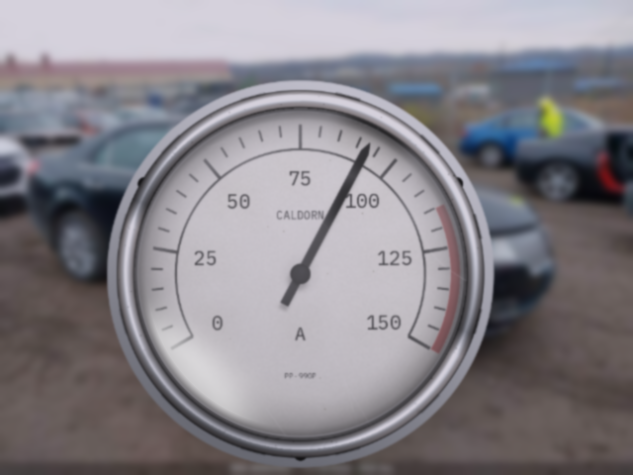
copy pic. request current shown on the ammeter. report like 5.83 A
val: 92.5 A
